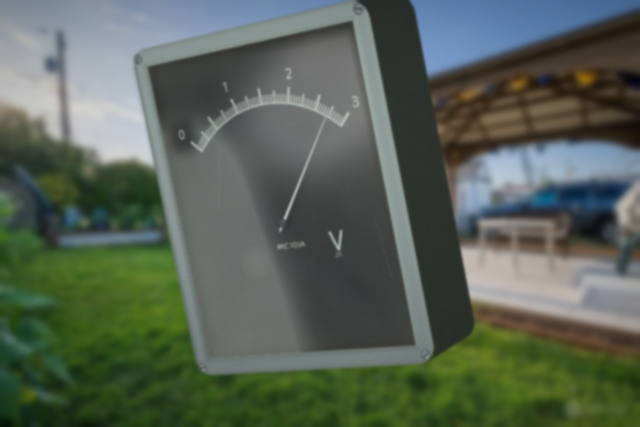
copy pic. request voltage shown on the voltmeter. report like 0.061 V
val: 2.75 V
